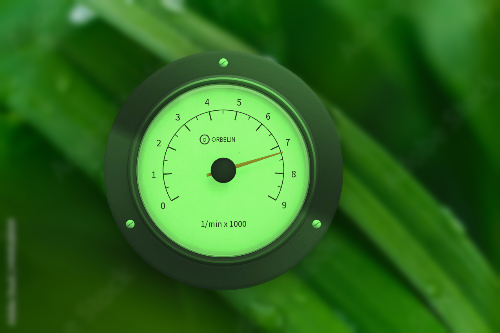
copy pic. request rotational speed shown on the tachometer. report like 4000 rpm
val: 7250 rpm
